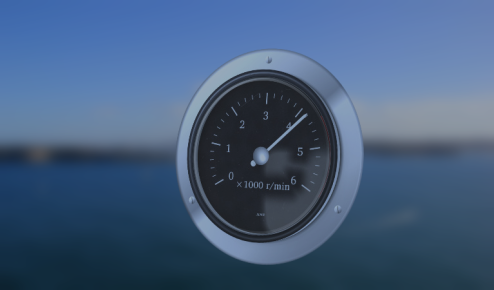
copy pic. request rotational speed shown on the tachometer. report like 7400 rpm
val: 4200 rpm
